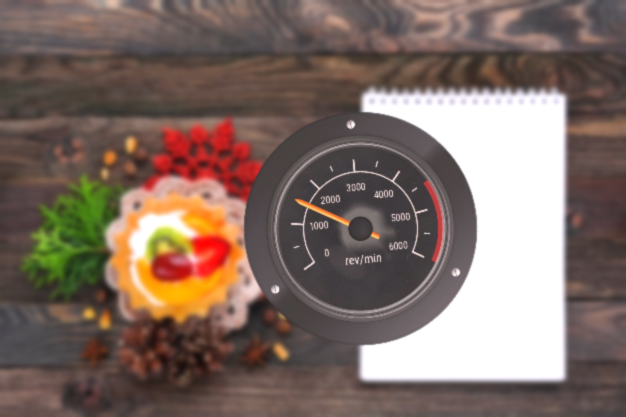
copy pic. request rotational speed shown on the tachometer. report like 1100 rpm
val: 1500 rpm
